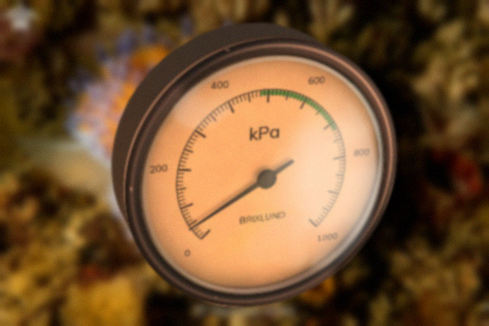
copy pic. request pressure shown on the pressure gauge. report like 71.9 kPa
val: 50 kPa
